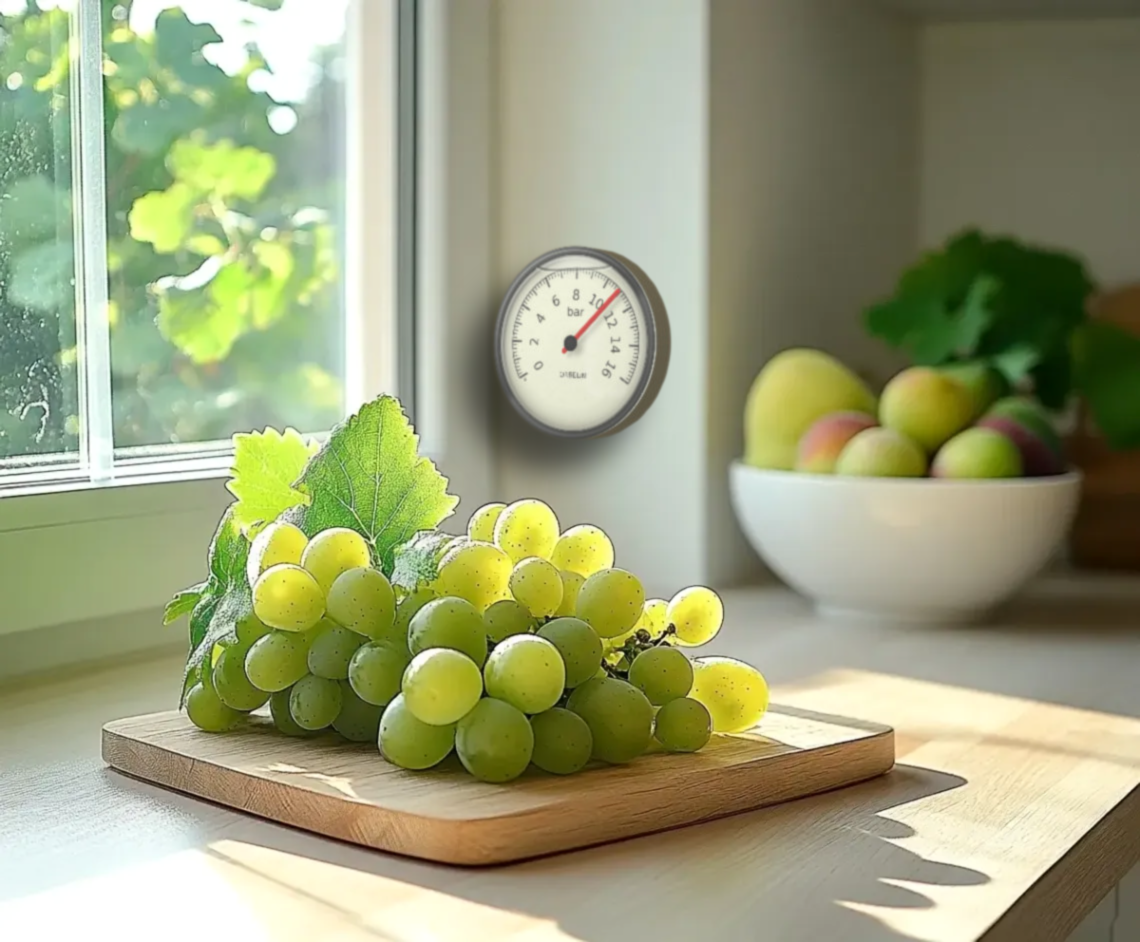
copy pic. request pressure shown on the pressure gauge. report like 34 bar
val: 11 bar
